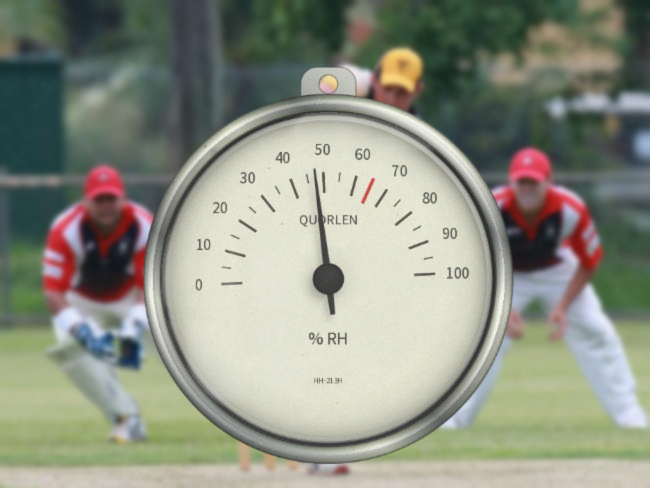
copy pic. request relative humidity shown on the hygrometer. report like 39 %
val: 47.5 %
